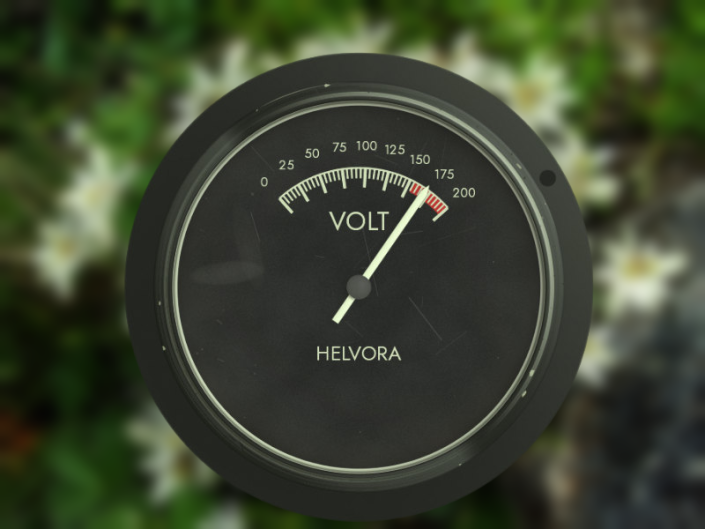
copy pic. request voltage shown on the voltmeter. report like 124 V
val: 170 V
